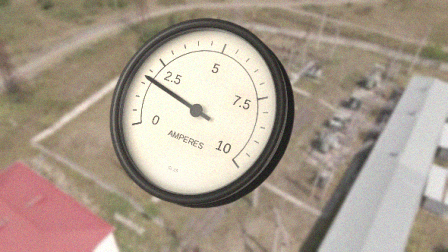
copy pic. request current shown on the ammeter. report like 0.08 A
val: 1.75 A
